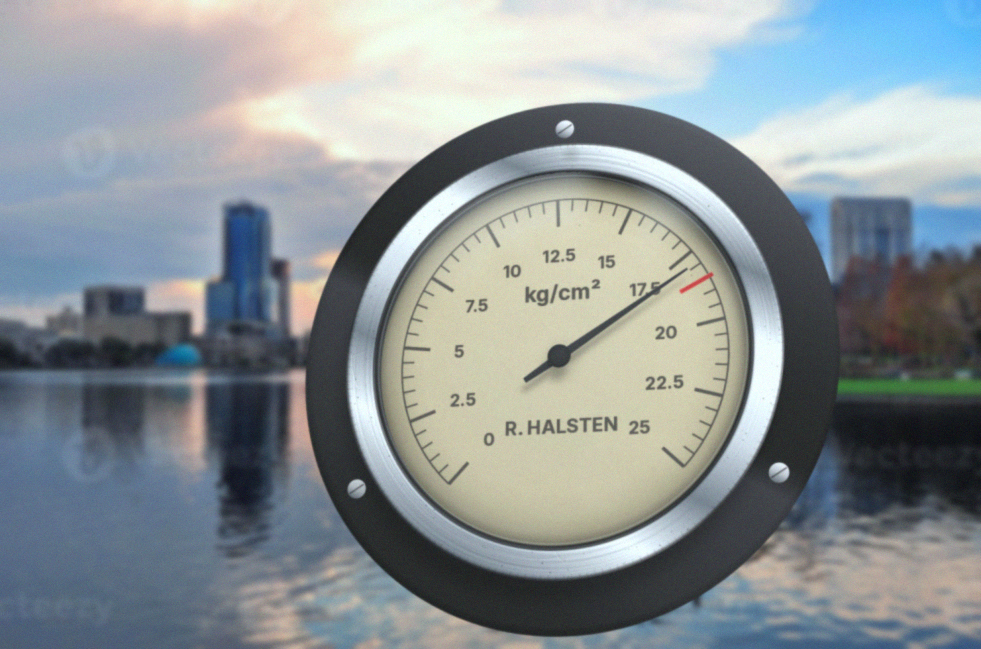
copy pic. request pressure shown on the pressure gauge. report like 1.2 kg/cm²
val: 18 kg/cm²
